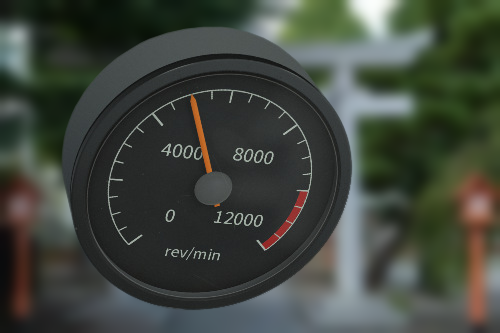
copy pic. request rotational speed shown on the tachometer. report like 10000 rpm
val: 5000 rpm
